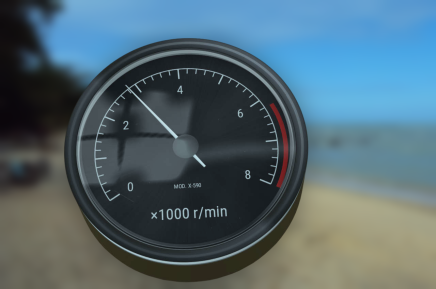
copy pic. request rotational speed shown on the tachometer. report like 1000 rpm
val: 2800 rpm
